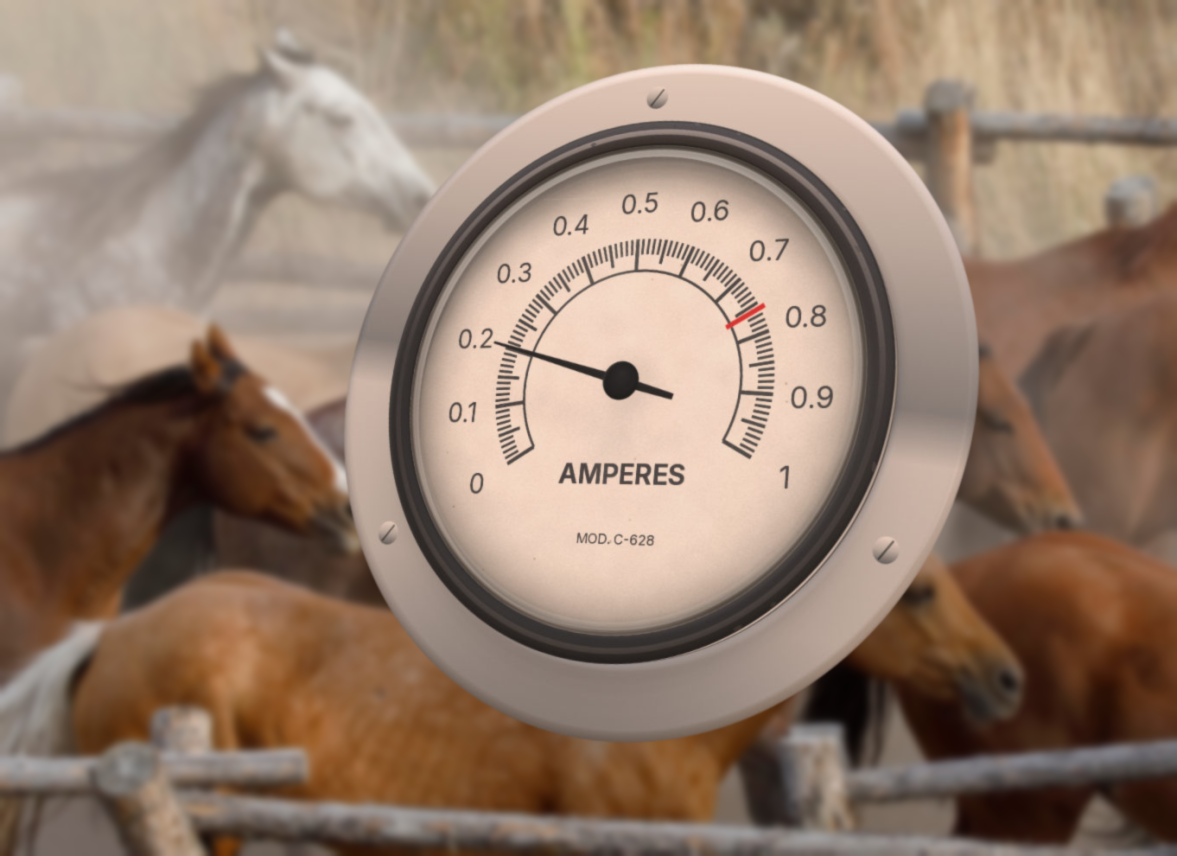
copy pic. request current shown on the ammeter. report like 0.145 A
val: 0.2 A
